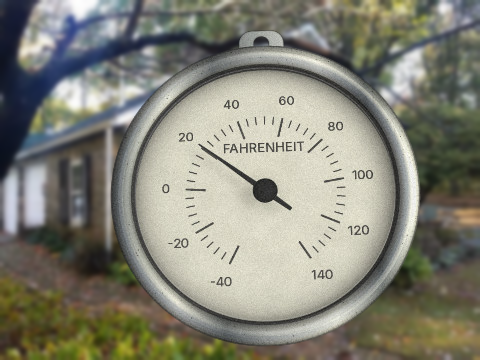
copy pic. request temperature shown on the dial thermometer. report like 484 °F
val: 20 °F
